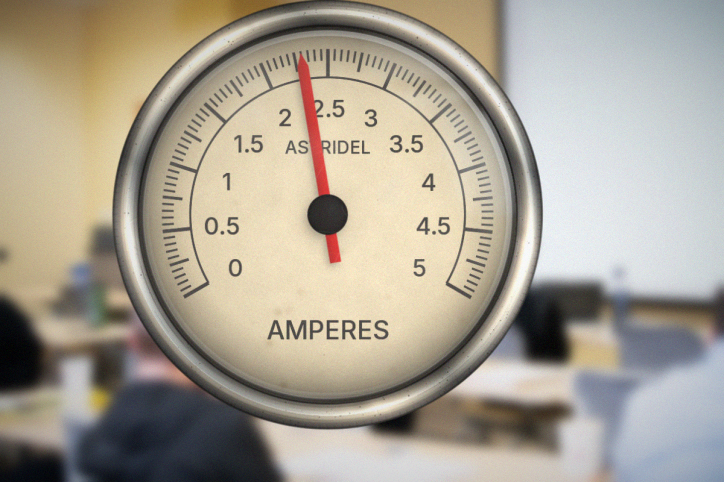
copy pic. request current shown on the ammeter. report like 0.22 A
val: 2.3 A
